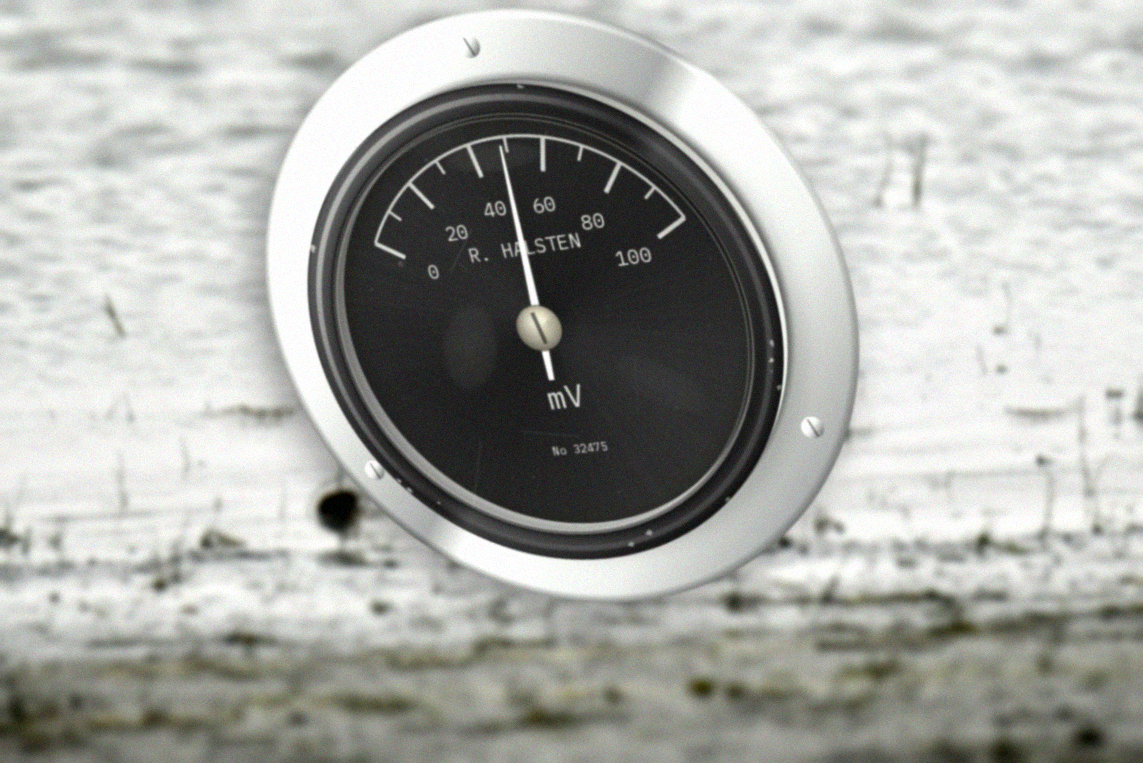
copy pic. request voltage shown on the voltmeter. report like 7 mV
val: 50 mV
